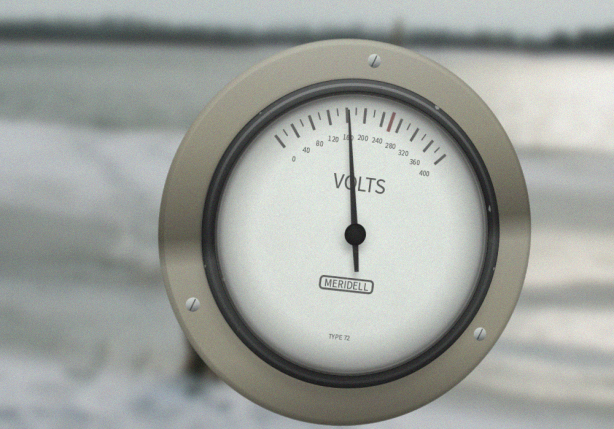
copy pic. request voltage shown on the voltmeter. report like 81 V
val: 160 V
